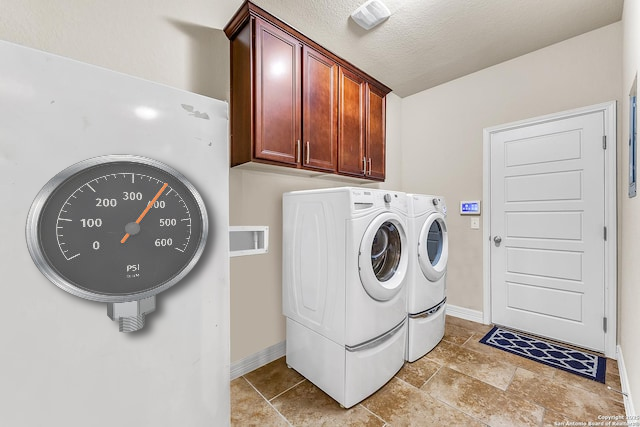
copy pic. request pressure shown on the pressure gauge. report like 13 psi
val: 380 psi
